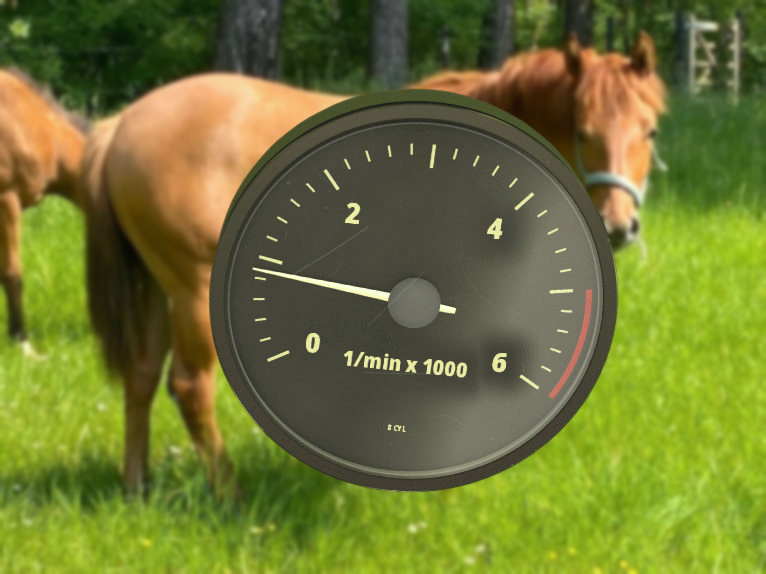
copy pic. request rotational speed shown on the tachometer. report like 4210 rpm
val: 900 rpm
